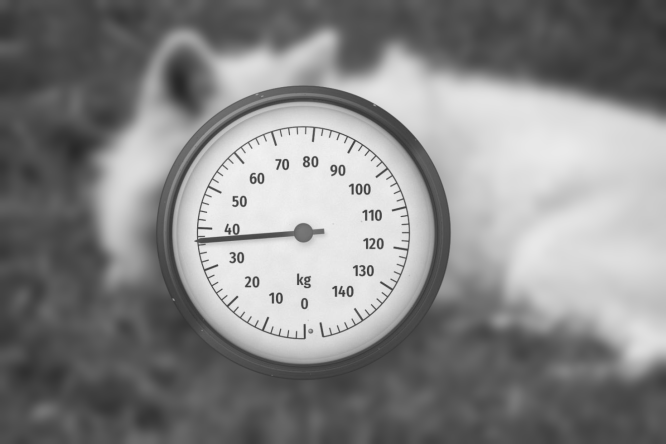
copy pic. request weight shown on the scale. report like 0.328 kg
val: 37 kg
